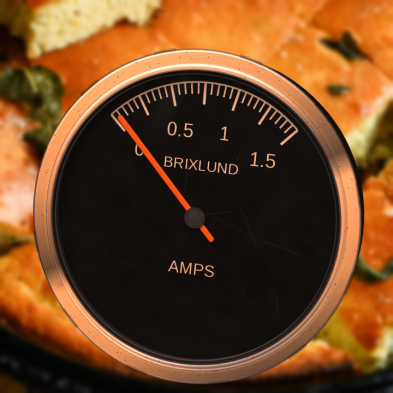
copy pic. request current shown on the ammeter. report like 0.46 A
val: 0.05 A
